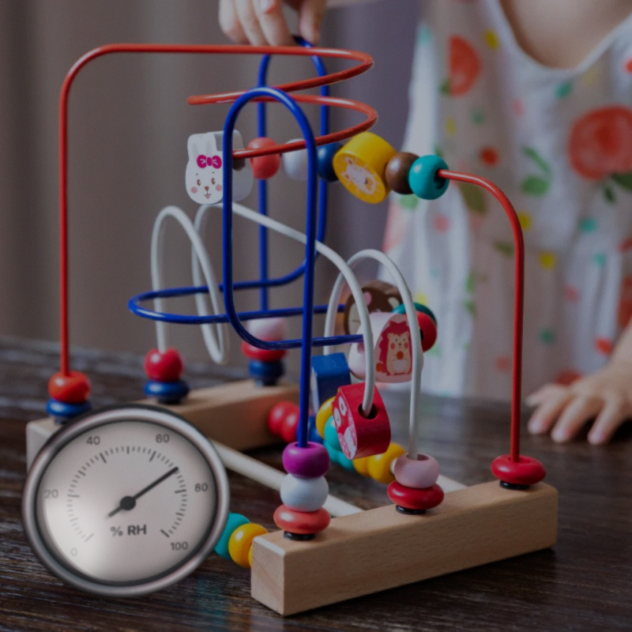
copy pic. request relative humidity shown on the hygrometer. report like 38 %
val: 70 %
